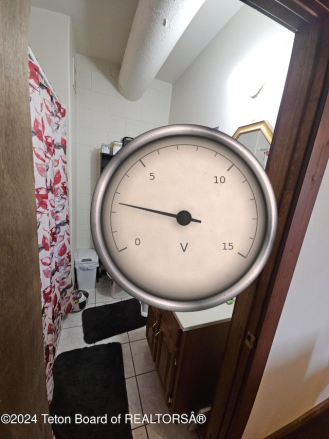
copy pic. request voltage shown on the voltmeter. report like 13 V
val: 2.5 V
